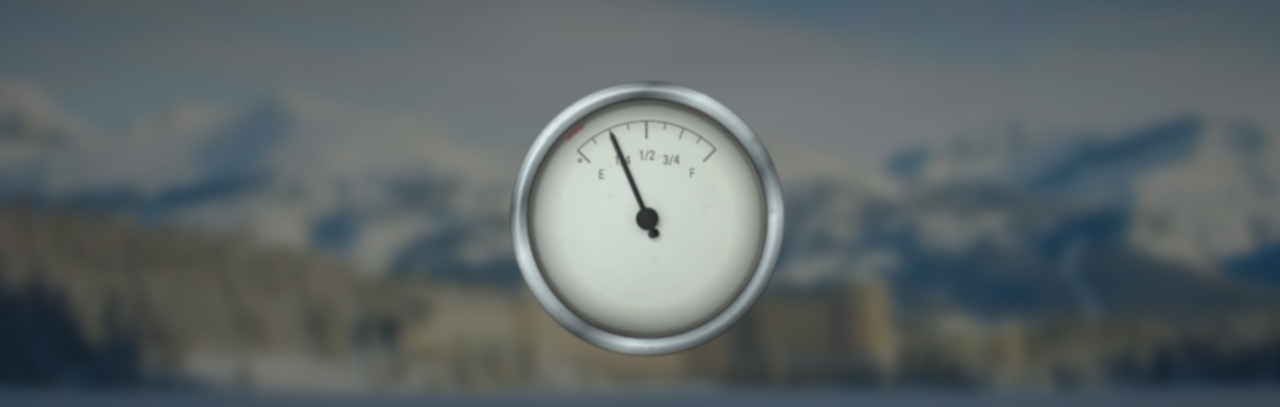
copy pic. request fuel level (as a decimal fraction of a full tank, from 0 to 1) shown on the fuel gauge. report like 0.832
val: 0.25
